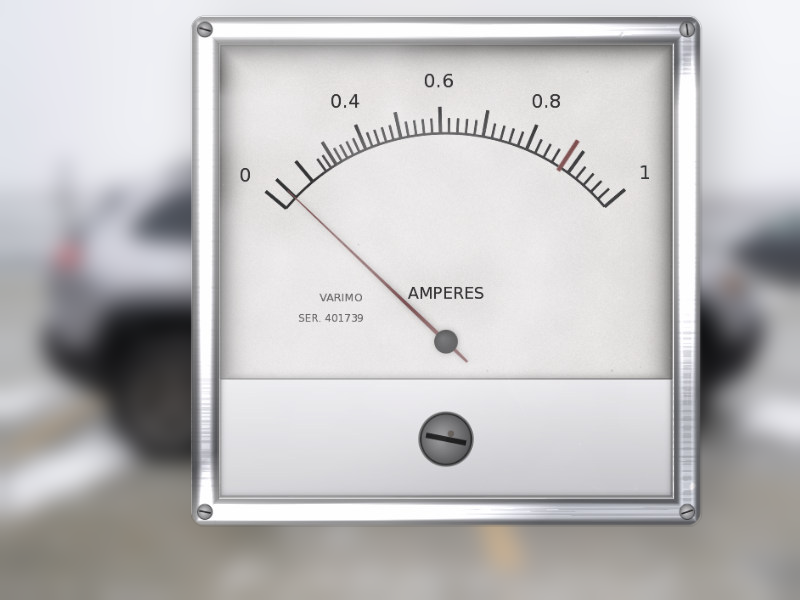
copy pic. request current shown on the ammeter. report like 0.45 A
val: 0.1 A
